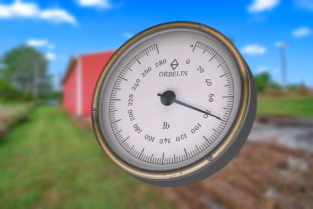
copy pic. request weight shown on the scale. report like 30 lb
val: 80 lb
